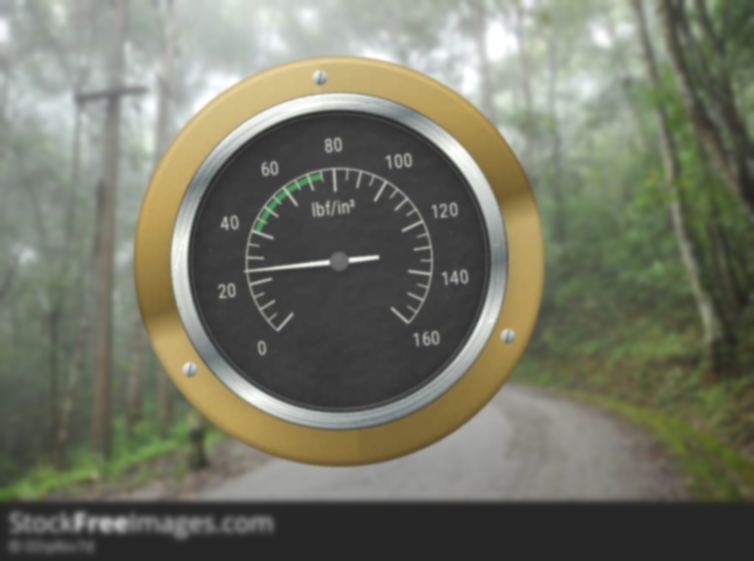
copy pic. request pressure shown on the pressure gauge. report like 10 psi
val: 25 psi
